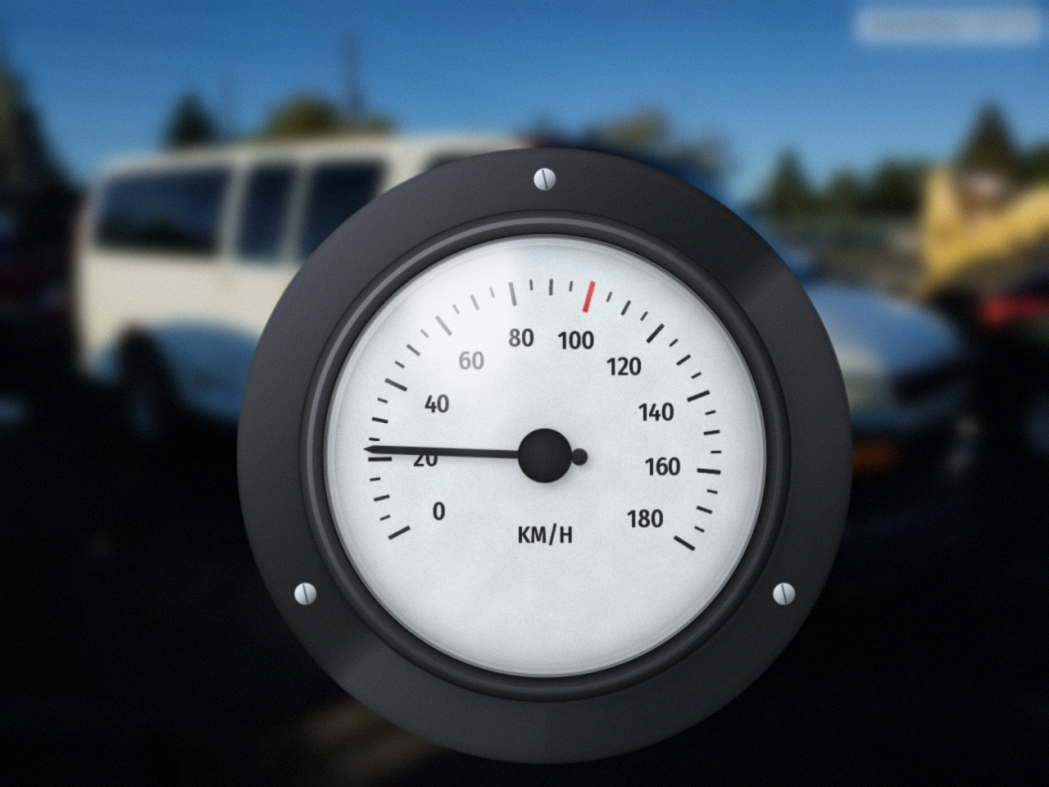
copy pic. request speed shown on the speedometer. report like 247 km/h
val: 22.5 km/h
